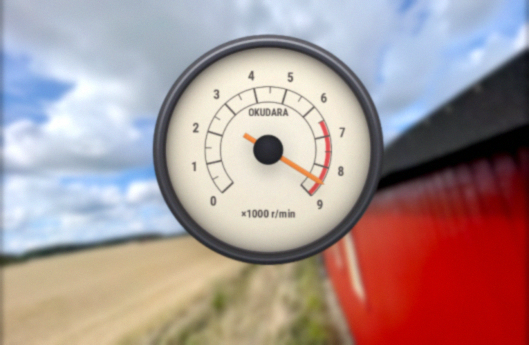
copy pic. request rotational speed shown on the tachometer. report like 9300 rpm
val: 8500 rpm
